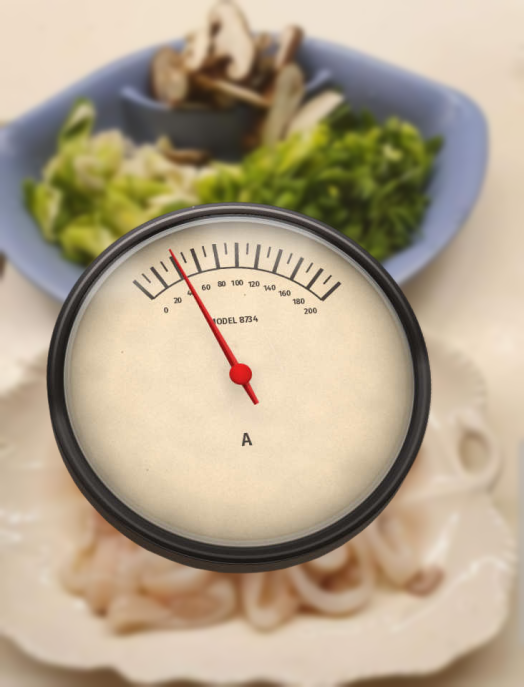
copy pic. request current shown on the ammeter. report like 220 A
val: 40 A
